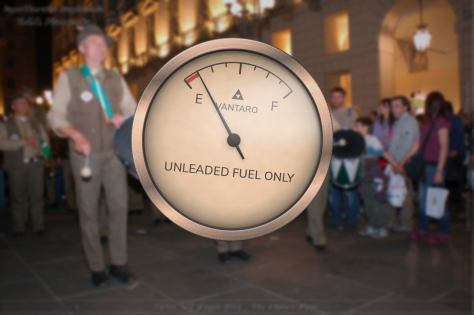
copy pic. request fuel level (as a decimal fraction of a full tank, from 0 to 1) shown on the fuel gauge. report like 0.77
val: 0.125
